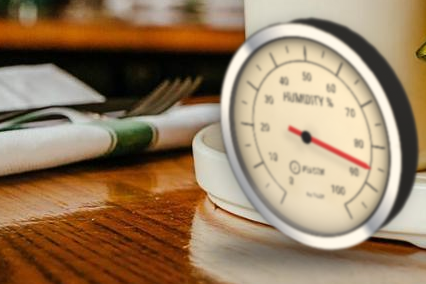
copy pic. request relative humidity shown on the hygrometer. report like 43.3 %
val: 85 %
